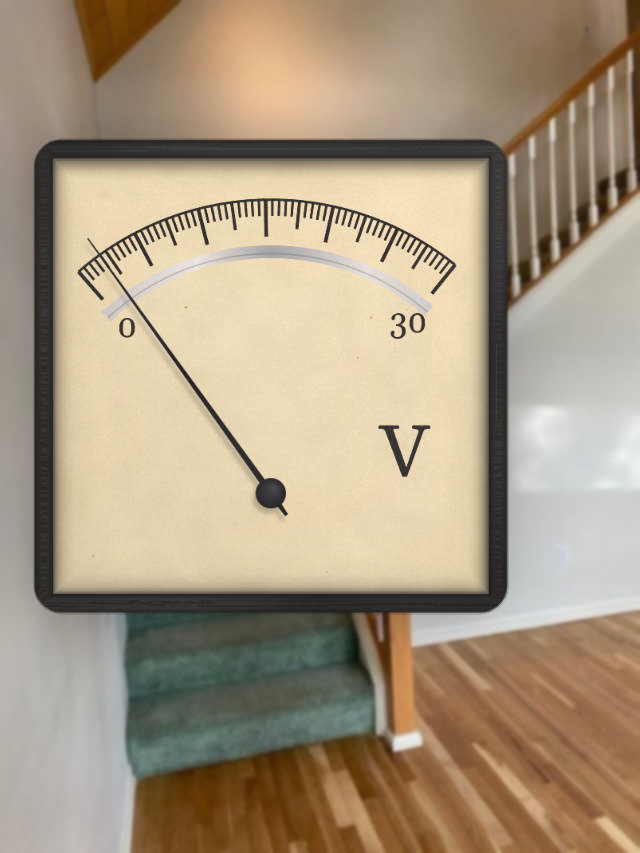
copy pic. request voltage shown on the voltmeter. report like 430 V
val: 2 V
